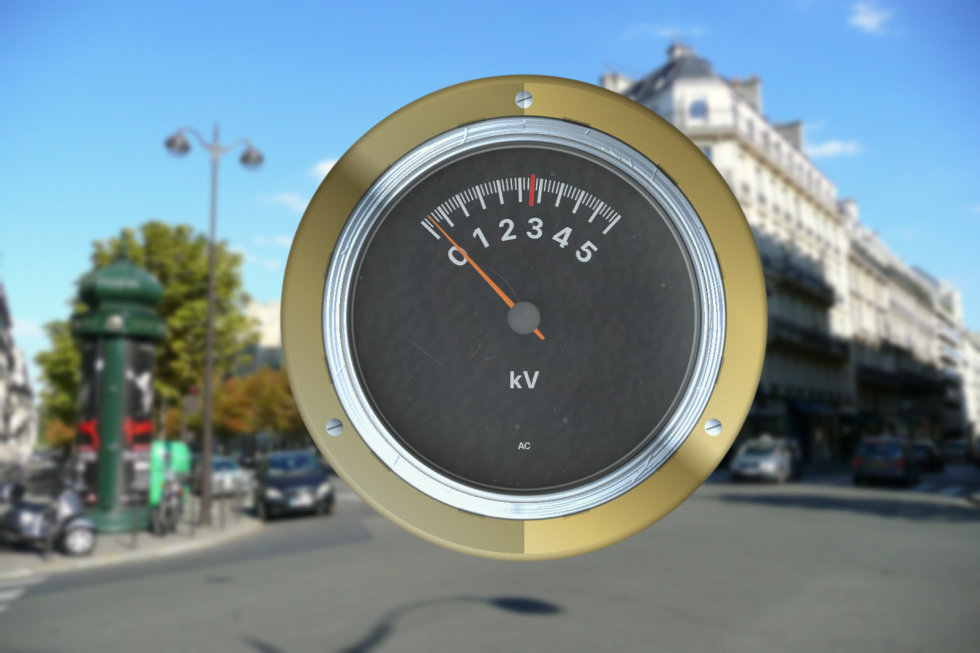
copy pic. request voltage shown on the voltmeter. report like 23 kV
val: 0.2 kV
